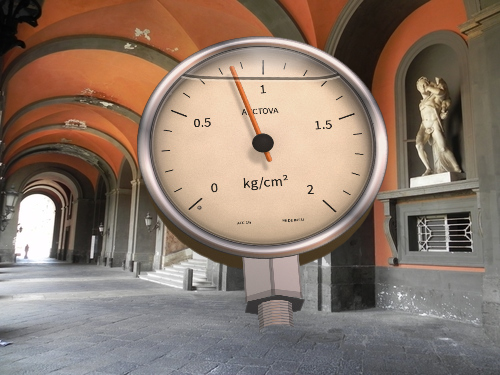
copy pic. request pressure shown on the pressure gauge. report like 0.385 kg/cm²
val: 0.85 kg/cm²
